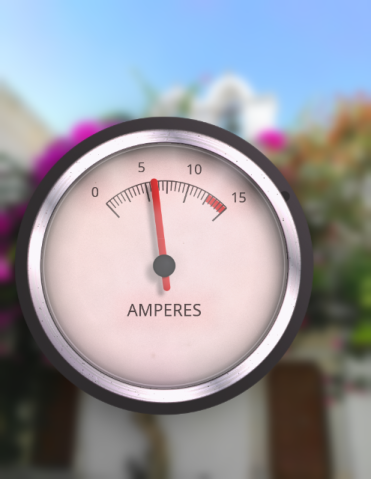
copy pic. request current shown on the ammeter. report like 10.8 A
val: 6 A
